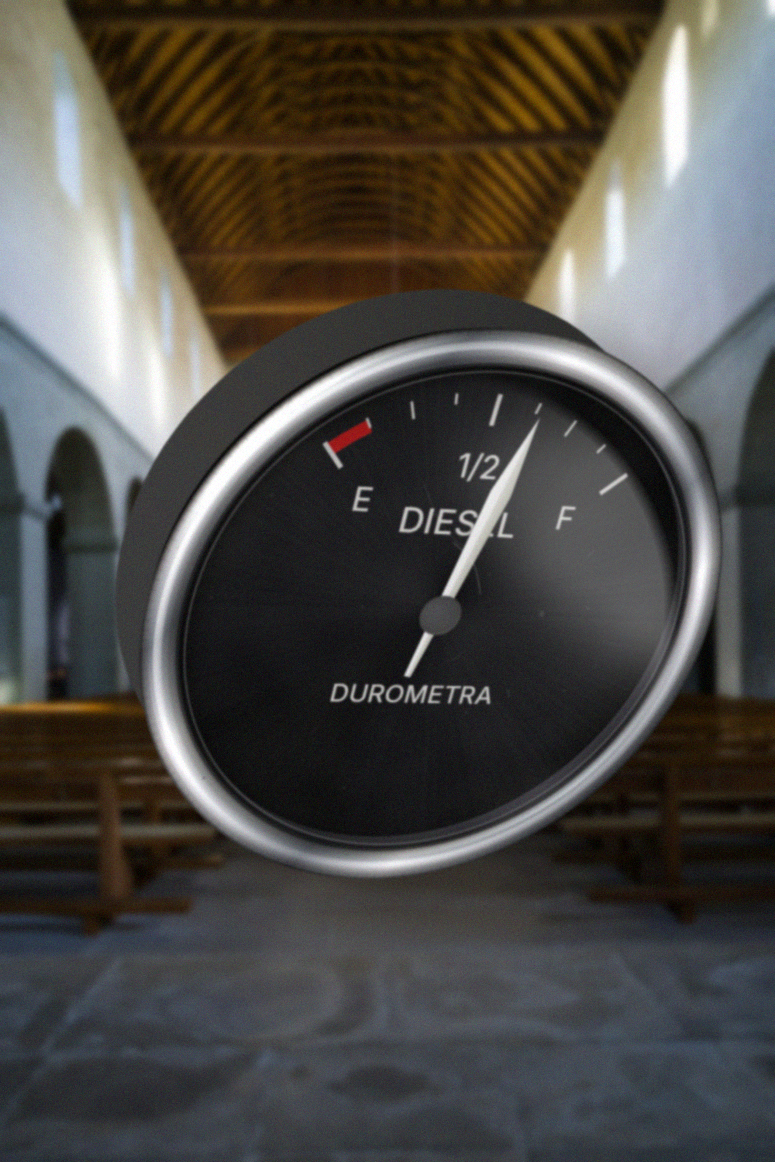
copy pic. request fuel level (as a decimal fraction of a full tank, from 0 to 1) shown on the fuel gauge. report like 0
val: 0.625
